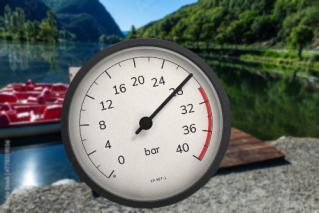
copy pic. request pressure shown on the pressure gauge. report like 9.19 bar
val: 28 bar
